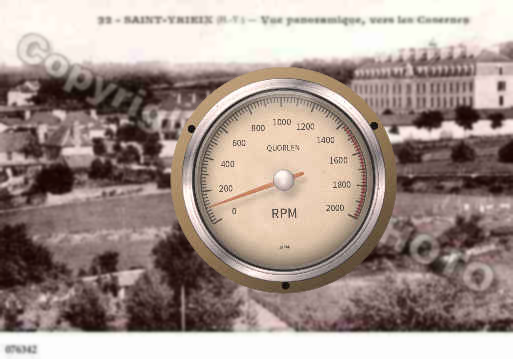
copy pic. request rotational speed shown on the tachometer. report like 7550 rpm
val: 100 rpm
